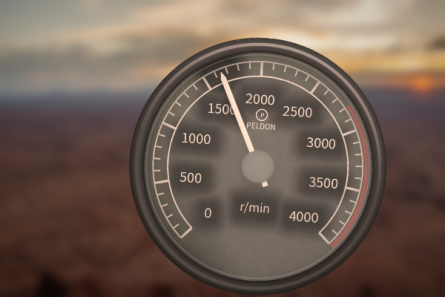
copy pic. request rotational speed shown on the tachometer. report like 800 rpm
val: 1650 rpm
